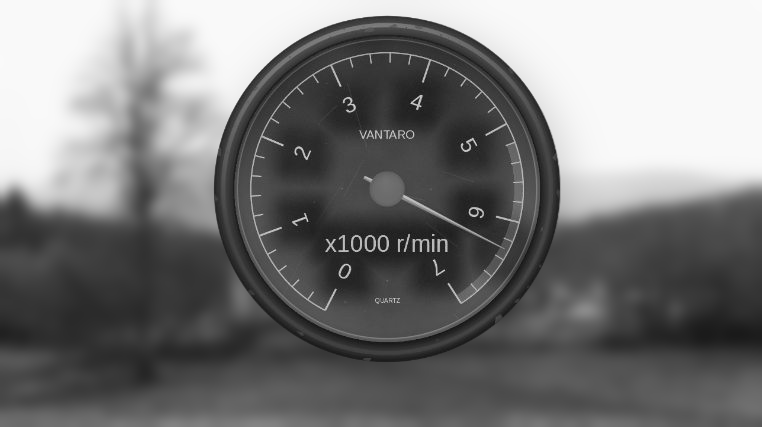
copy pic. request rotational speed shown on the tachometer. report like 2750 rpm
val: 6300 rpm
